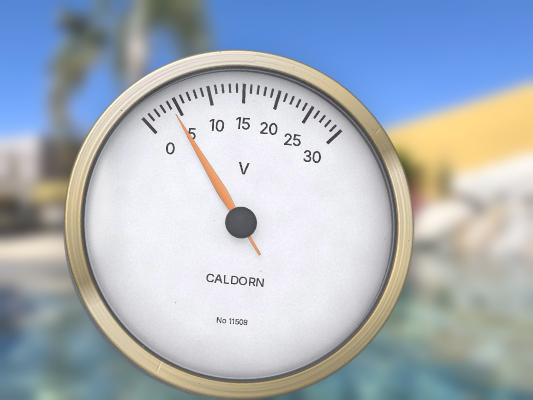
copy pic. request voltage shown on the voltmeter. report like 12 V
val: 4 V
